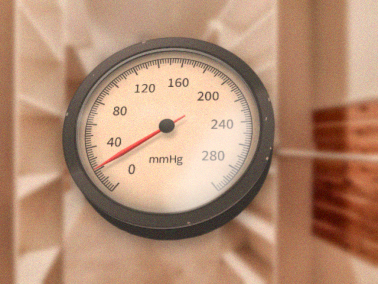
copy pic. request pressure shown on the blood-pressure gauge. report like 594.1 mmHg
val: 20 mmHg
